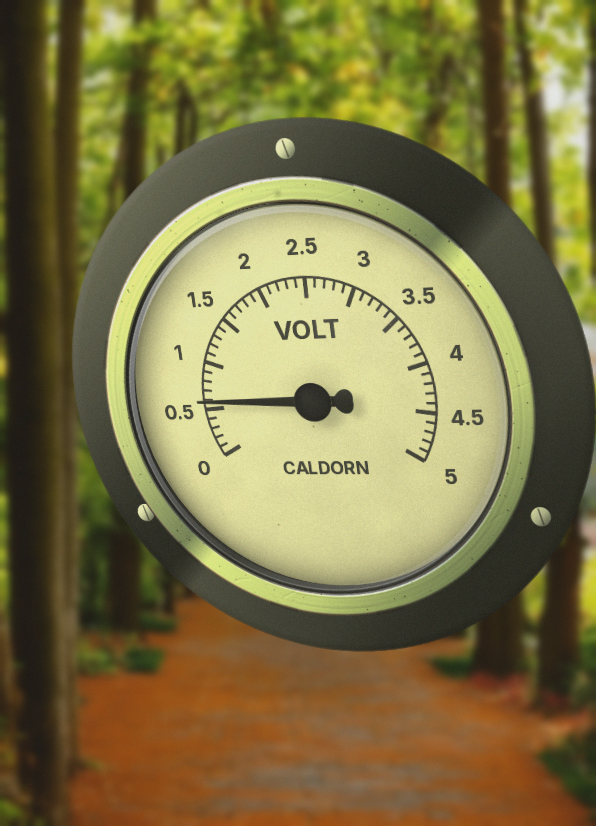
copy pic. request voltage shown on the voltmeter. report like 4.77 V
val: 0.6 V
